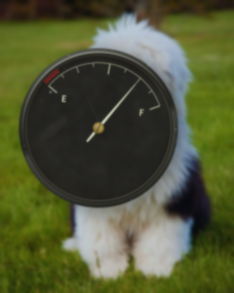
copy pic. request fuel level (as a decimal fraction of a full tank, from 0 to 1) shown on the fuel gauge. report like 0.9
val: 0.75
